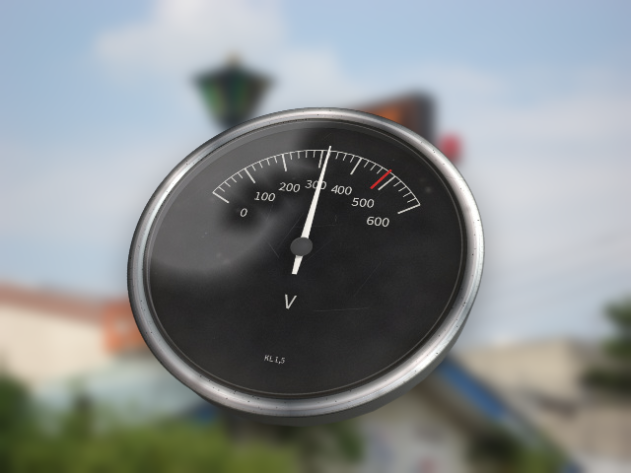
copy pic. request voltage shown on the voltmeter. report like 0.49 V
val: 320 V
